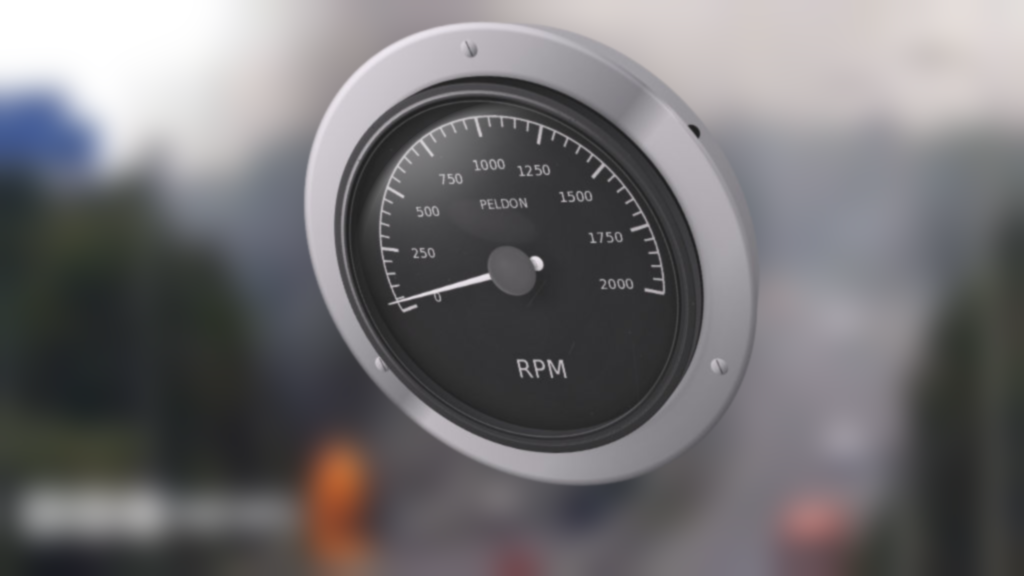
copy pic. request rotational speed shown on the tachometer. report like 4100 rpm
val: 50 rpm
